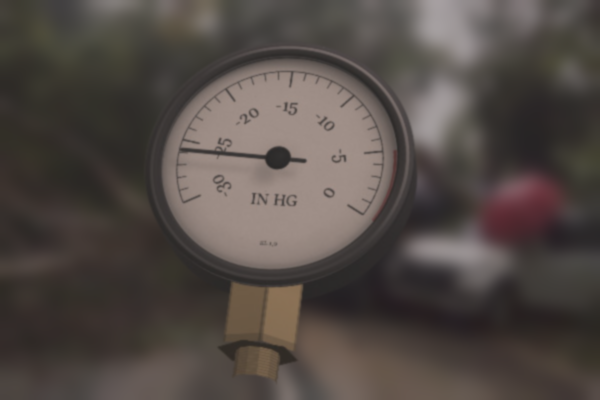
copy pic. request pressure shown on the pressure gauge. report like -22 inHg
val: -26 inHg
